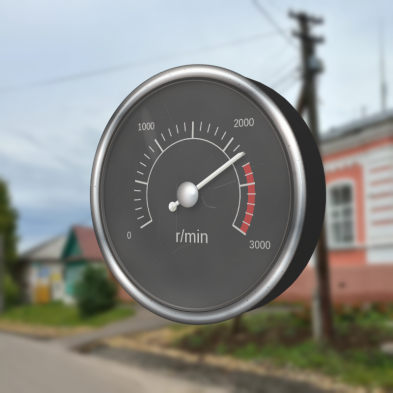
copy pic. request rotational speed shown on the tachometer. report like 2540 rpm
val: 2200 rpm
